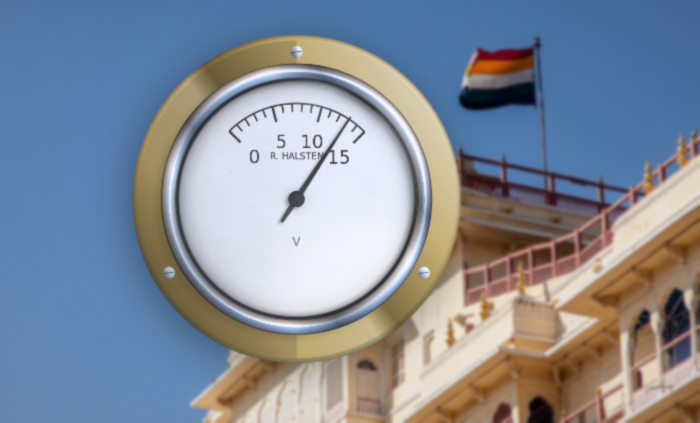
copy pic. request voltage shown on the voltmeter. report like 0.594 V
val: 13 V
